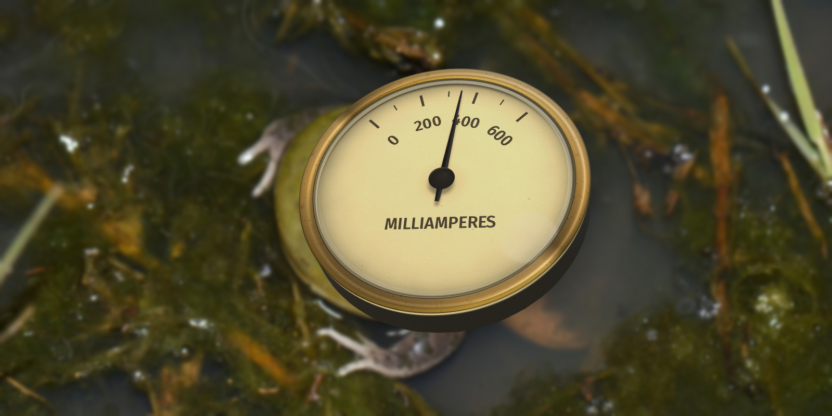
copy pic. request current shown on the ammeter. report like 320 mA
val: 350 mA
